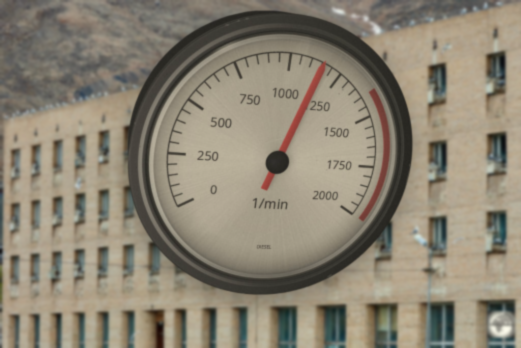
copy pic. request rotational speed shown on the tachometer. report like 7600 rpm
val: 1150 rpm
